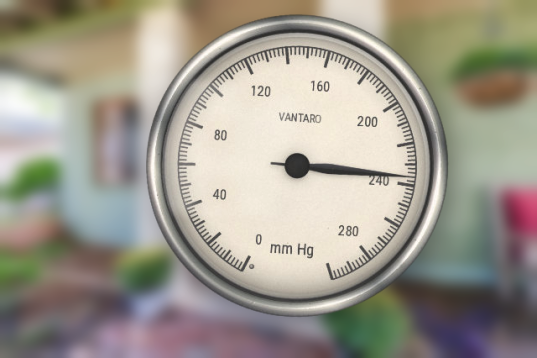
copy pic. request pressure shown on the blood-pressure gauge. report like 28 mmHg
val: 236 mmHg
